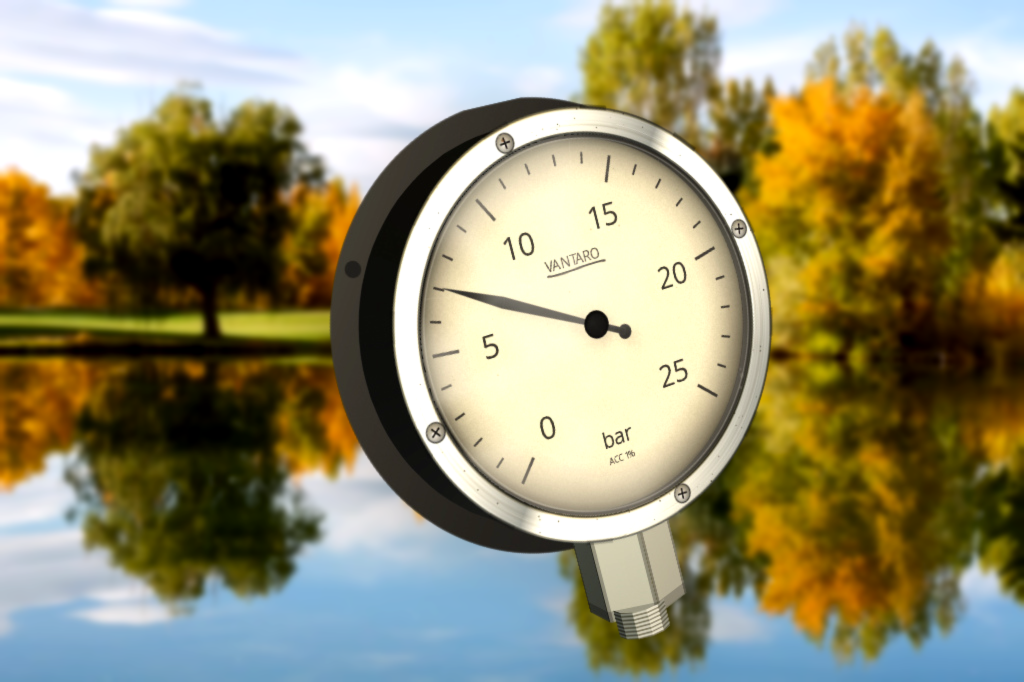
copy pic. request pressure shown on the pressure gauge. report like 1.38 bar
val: 7 bar
